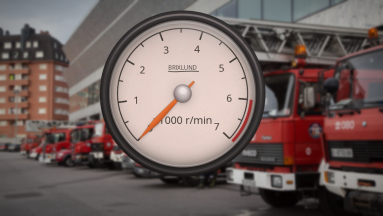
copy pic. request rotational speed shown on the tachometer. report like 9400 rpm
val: 0 rpm
